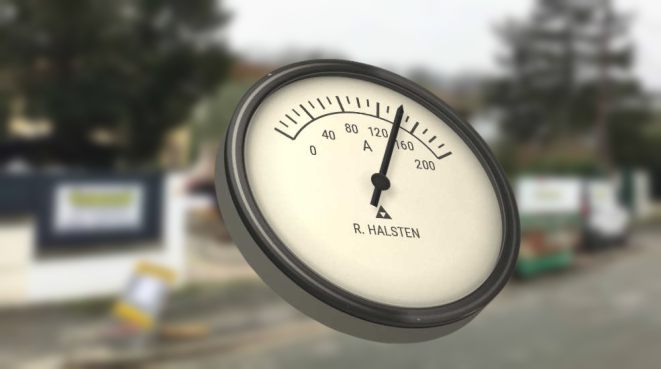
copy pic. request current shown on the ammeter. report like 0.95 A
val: 140 A
